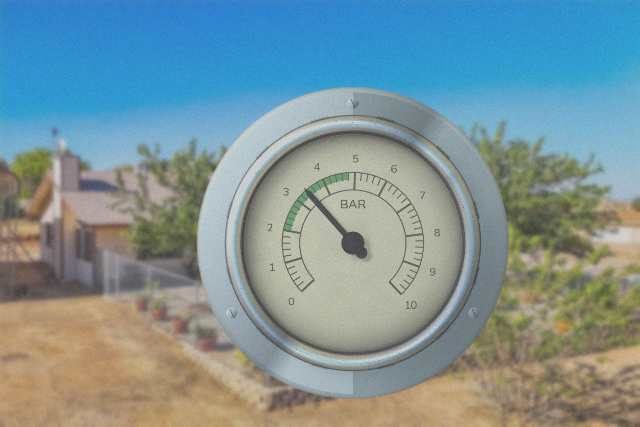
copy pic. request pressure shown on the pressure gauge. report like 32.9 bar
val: 3.4 bar
